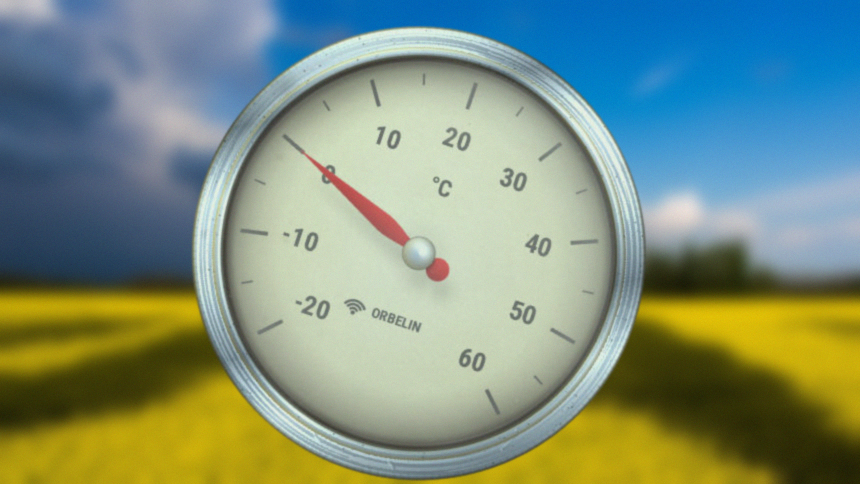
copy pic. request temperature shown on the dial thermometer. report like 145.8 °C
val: 0 °C
